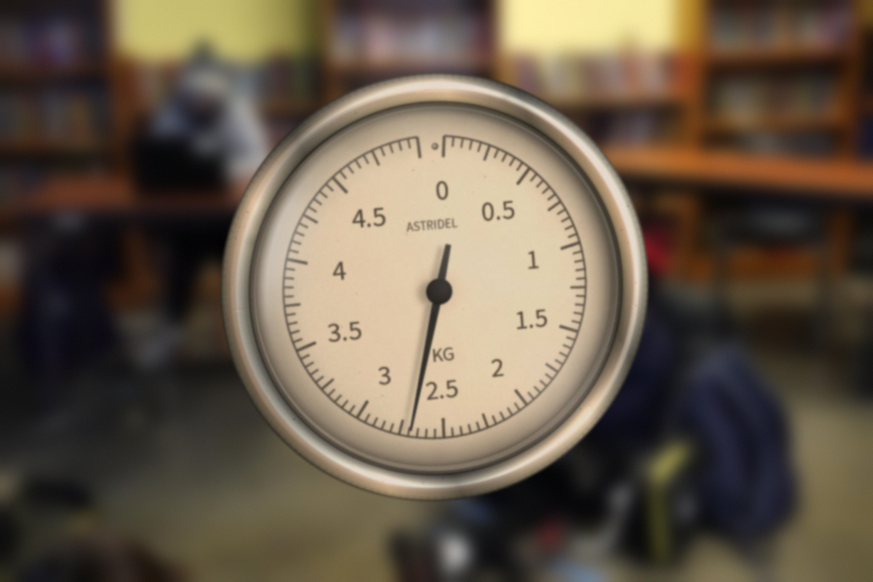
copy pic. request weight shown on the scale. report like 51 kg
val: 2.7 kg
